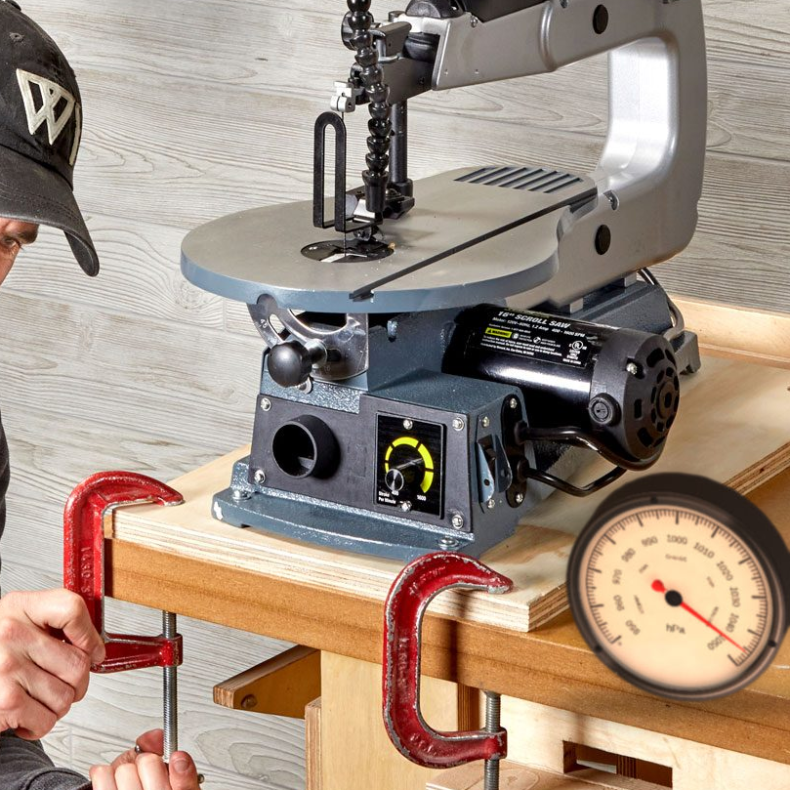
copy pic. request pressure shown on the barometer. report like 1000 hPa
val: 1045 hPa
